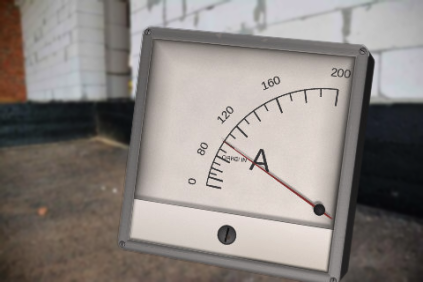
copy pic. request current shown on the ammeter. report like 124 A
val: 100 A
